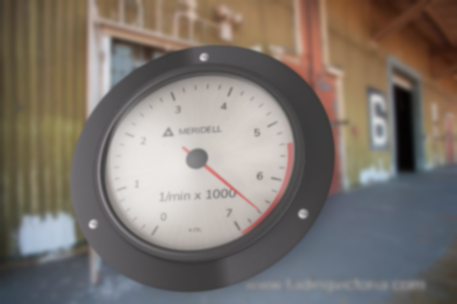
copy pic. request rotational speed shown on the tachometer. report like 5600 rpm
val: 6600 rpm
